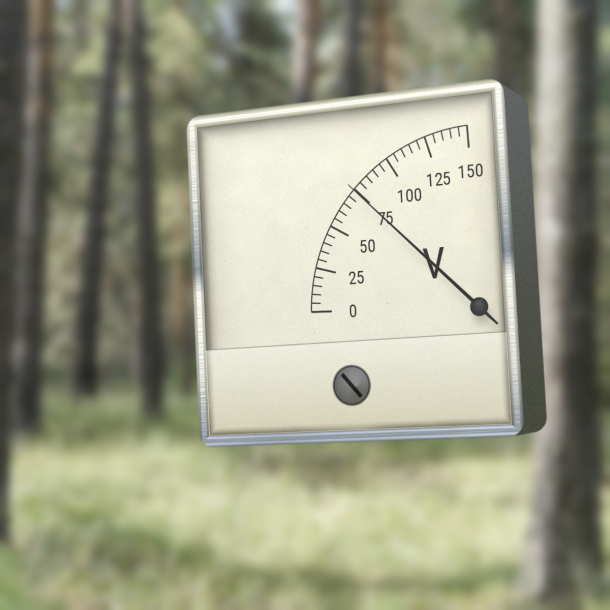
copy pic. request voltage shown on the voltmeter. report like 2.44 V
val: 75 V
